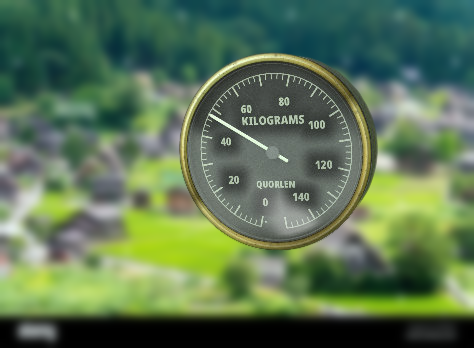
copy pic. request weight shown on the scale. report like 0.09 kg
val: 48 kg
